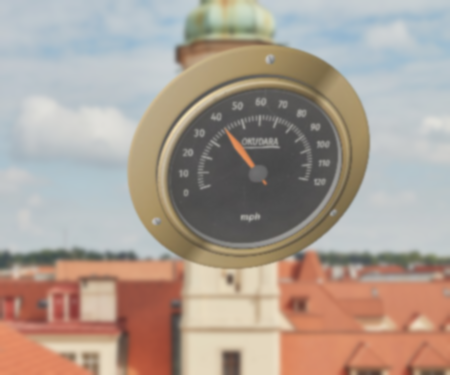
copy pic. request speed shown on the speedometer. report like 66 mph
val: 40 mph
